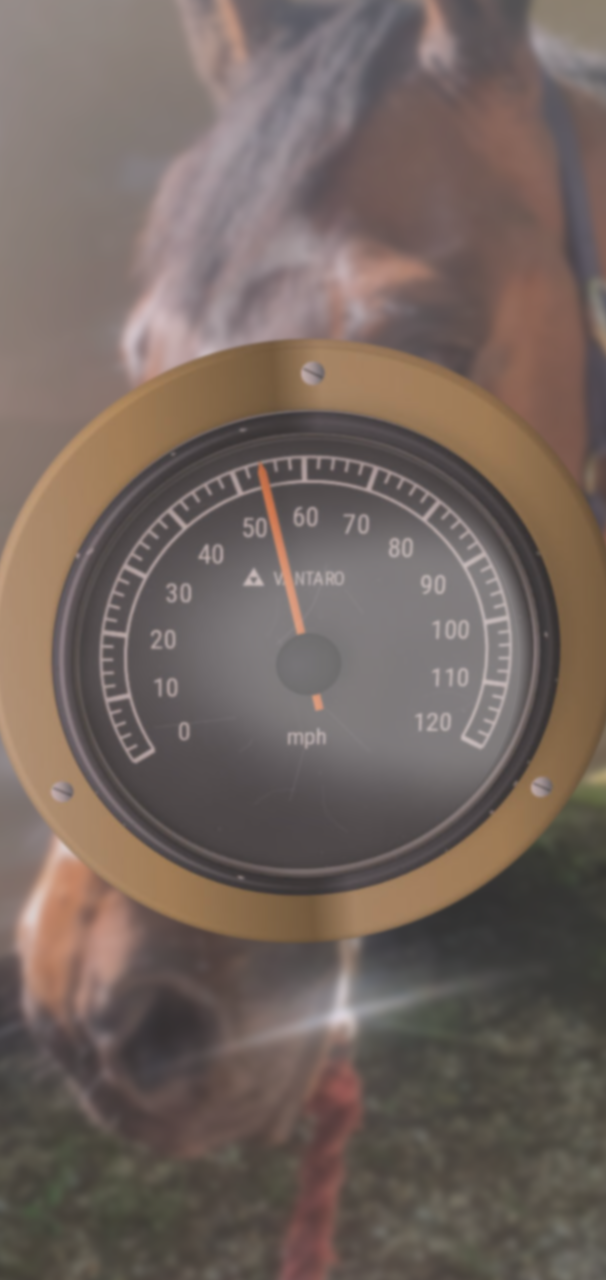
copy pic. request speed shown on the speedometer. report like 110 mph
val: 54 mph
